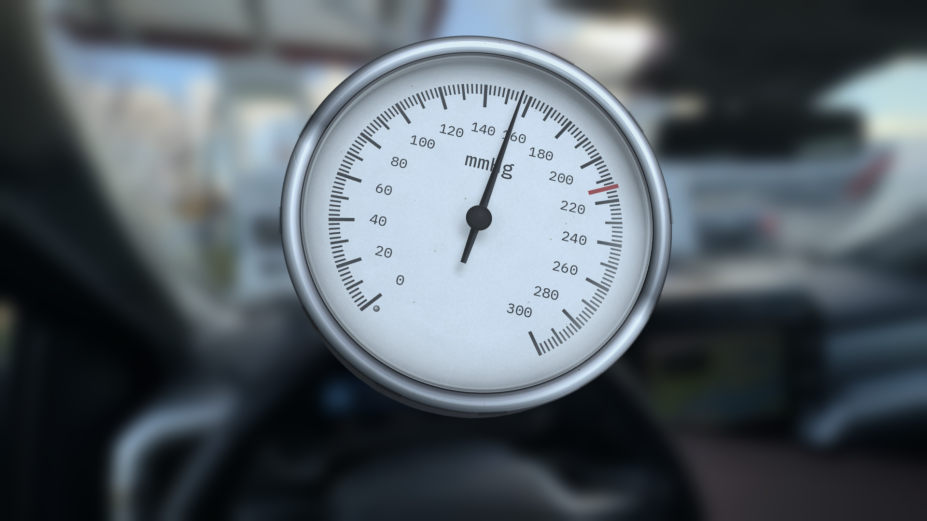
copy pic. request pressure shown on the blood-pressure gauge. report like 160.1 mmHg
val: 156 mmHg
